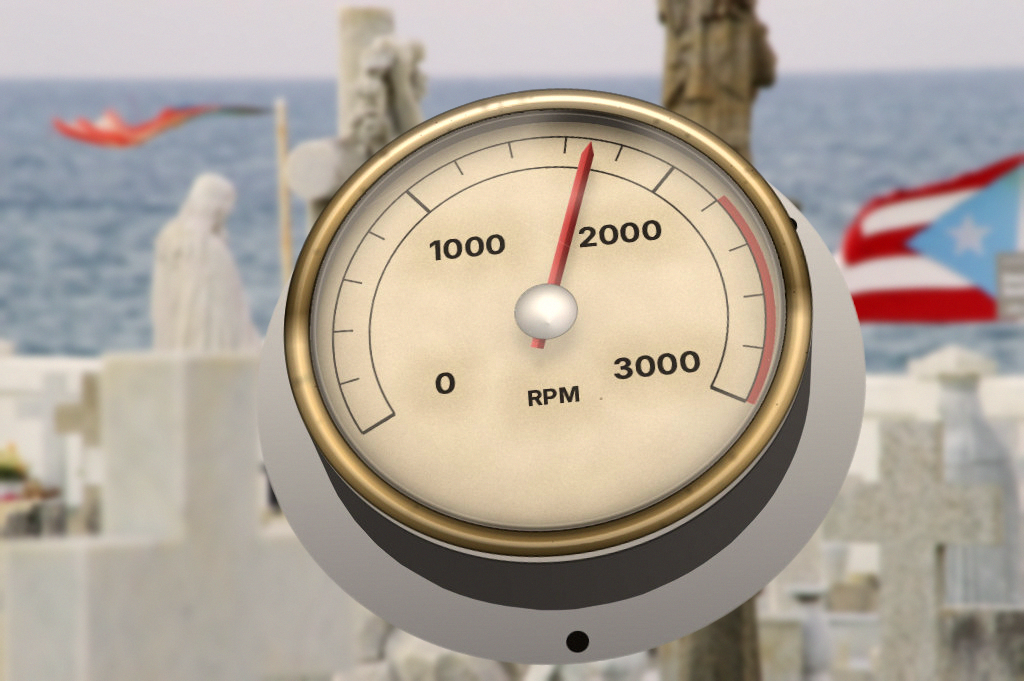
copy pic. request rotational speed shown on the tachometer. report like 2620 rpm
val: 1700 rpm
